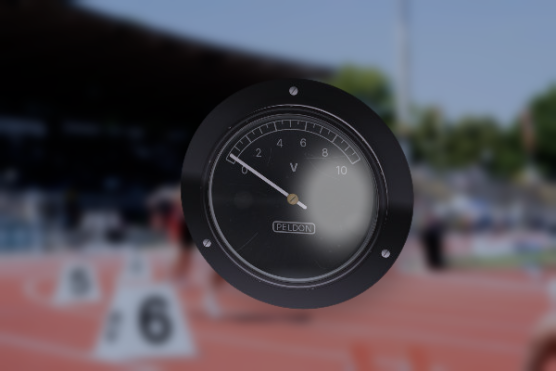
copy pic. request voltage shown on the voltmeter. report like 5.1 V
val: 0.5 V
